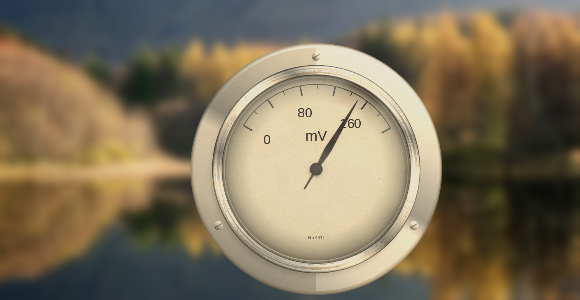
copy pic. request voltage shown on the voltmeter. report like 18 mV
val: 150 mV
